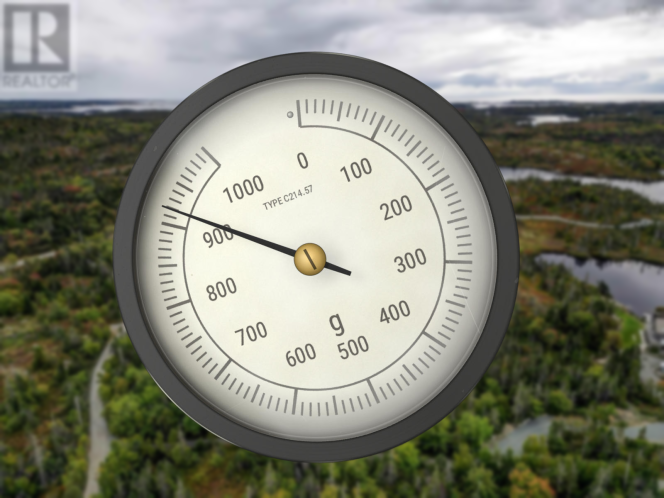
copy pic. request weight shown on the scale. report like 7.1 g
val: 920 g
